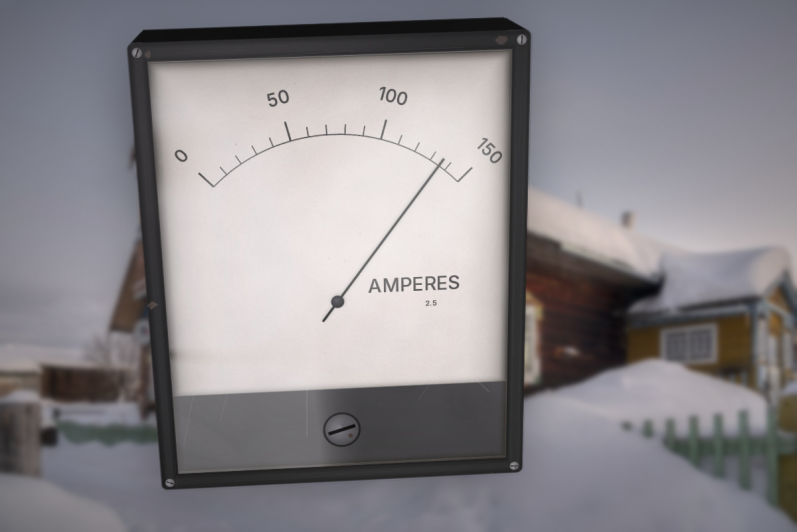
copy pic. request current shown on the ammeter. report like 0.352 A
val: 135 A
